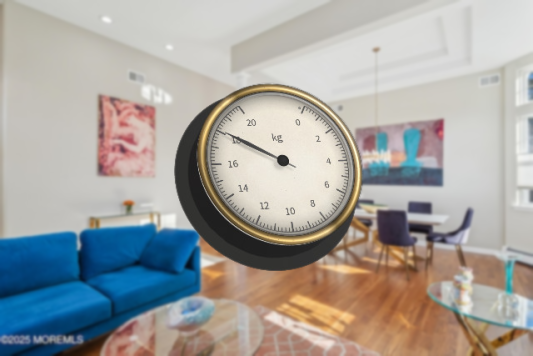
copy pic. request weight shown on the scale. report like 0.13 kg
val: 18 kg
